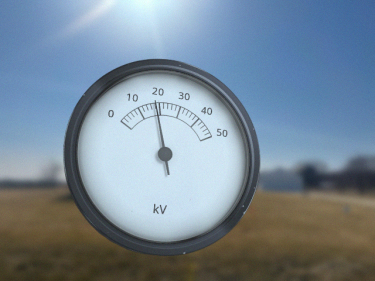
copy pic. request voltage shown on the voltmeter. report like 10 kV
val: 18 kV
